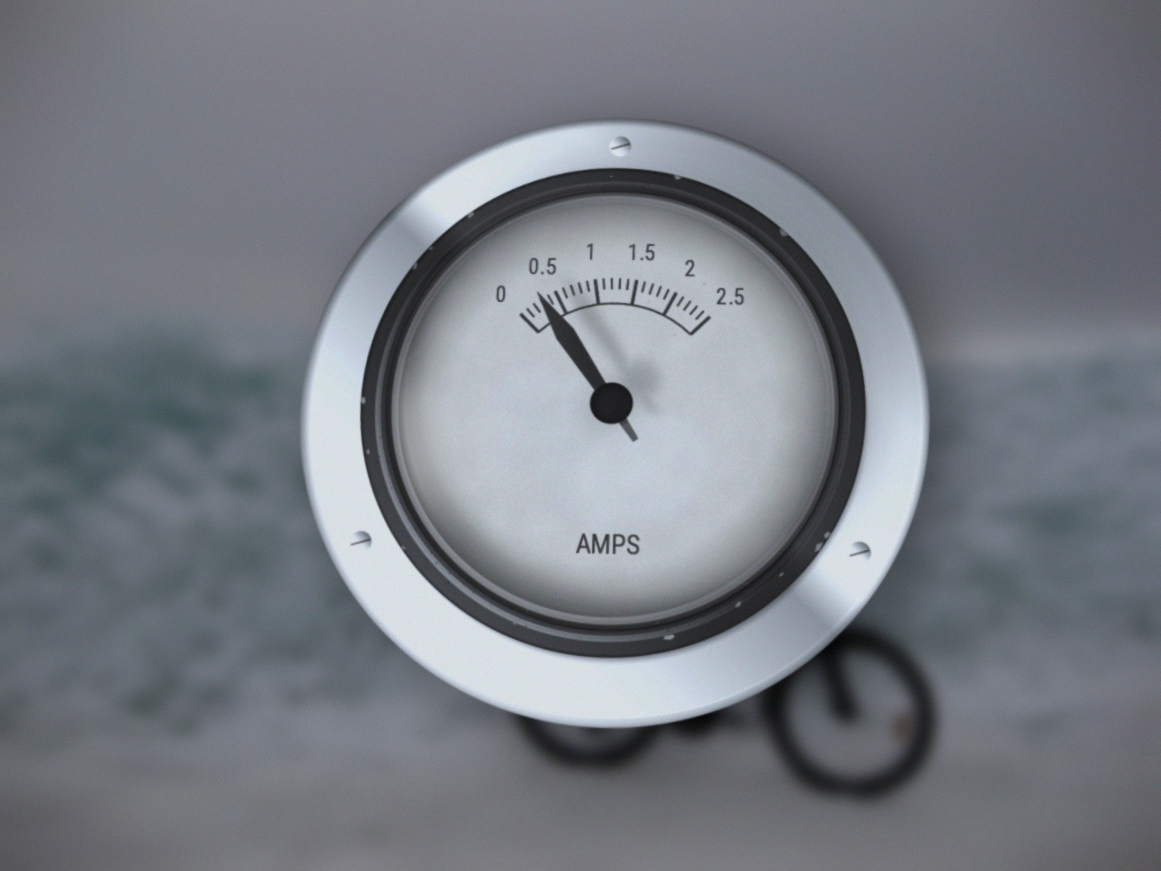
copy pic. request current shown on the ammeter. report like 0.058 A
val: 0.3 A
